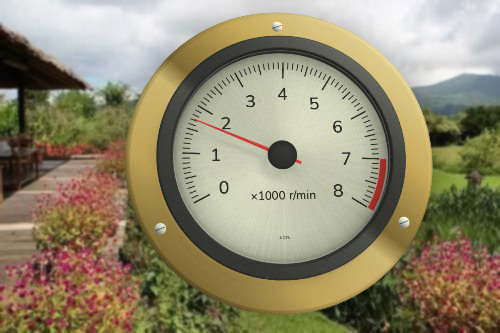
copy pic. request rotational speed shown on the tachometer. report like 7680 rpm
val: 1700 rpm
